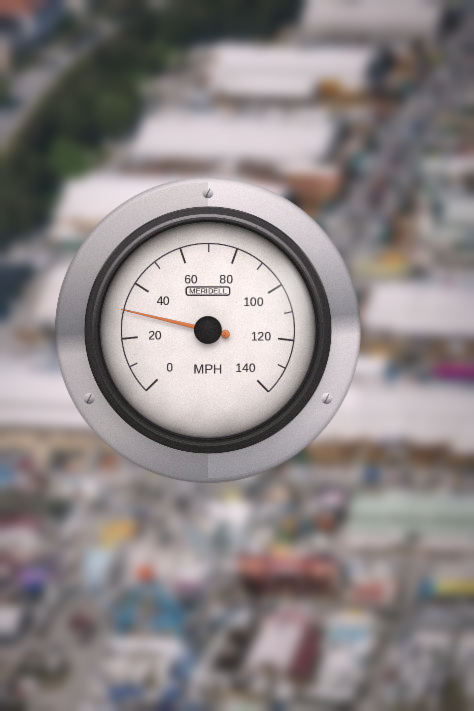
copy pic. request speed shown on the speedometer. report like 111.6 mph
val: 30 mph
